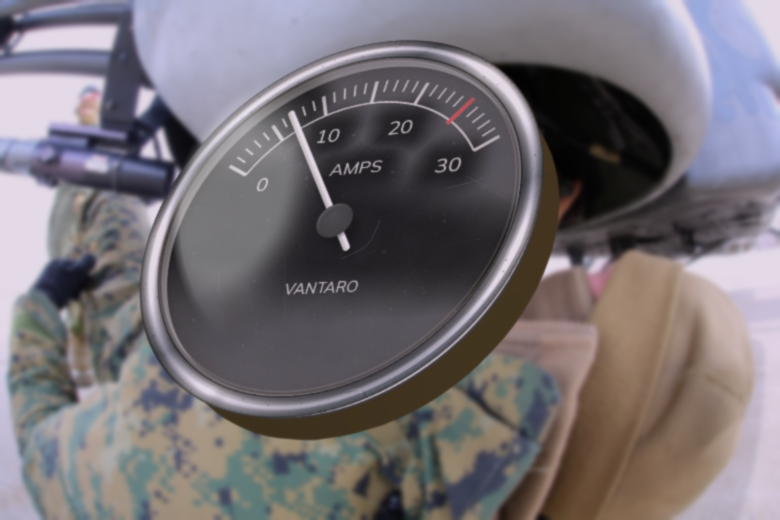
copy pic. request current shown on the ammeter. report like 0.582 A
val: 7 A
